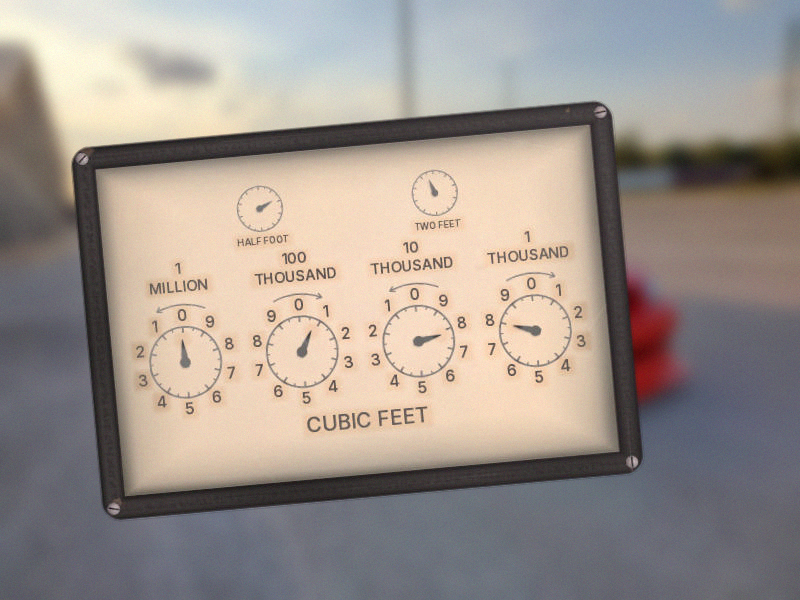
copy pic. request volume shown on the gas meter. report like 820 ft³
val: 7800 ft³
